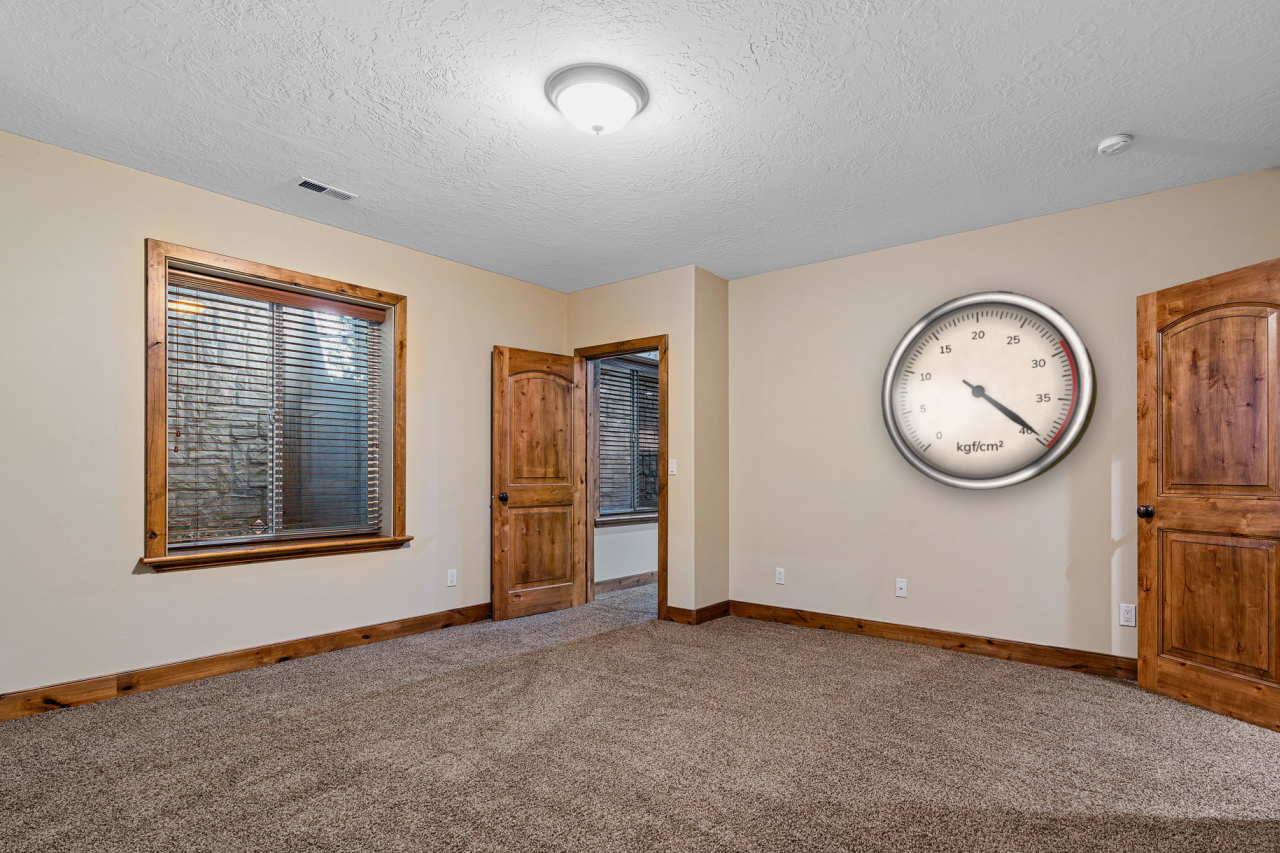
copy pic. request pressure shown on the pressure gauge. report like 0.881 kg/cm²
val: 39.5 kg/cm²
